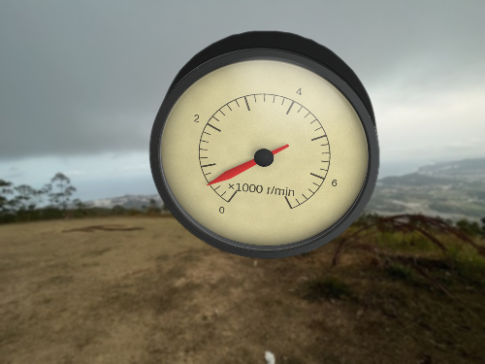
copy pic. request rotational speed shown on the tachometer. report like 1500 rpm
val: 600 rpm
